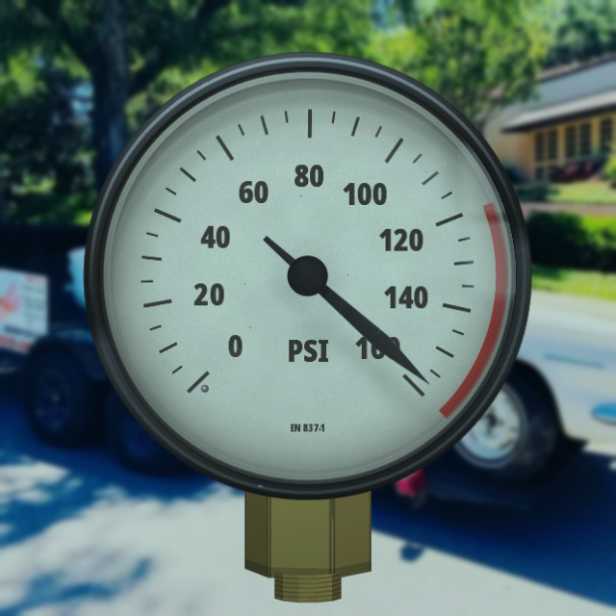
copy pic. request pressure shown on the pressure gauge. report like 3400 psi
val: 157.5 psi
